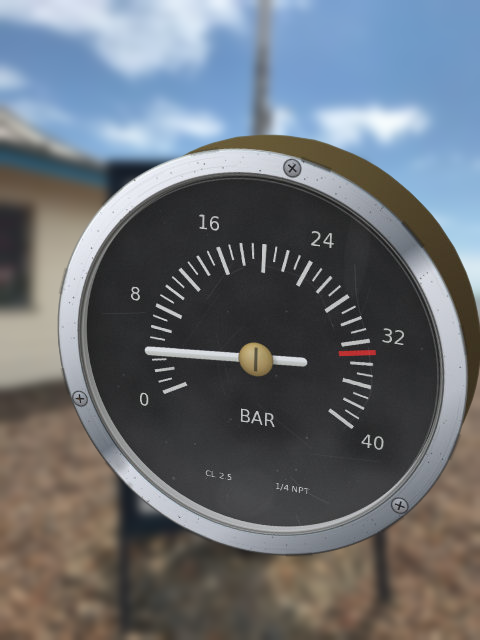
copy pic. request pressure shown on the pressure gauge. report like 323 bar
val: 4 bar
